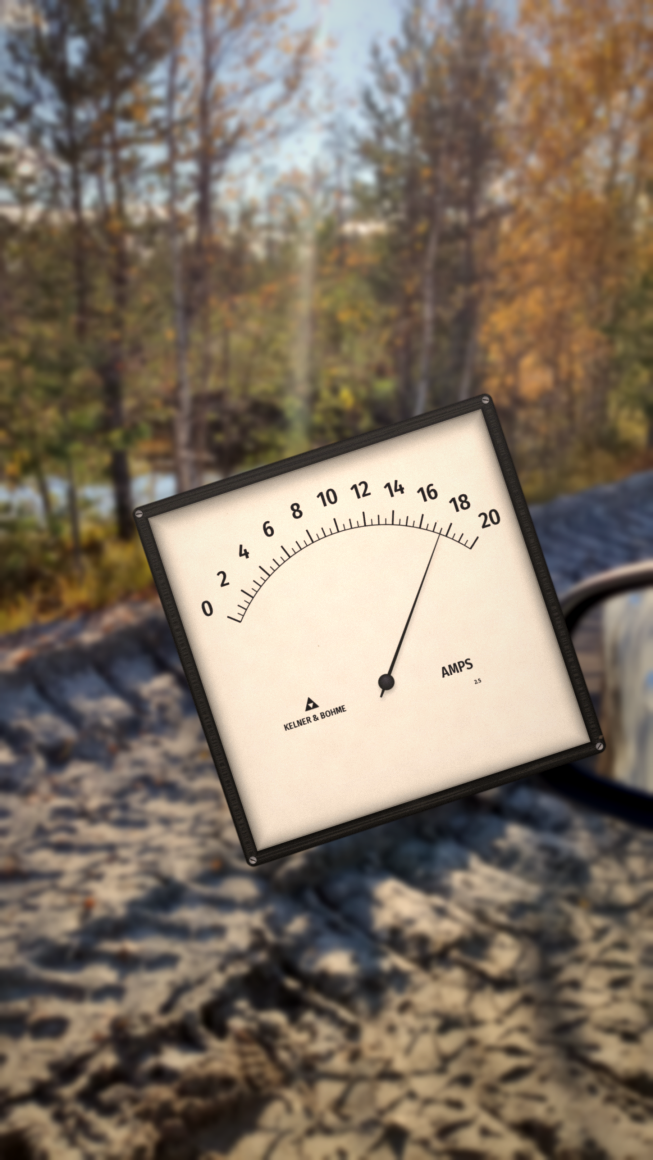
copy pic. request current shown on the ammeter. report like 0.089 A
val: 17.5 A
